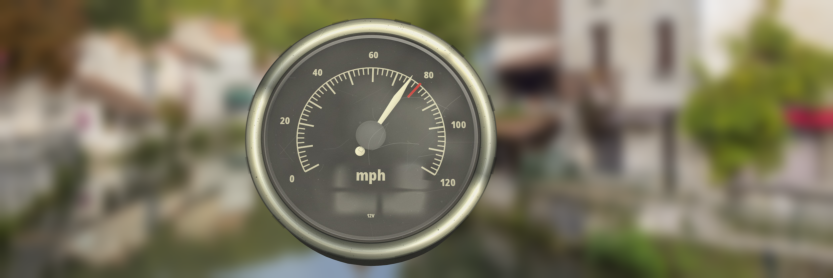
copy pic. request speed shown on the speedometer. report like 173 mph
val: 76 mph
